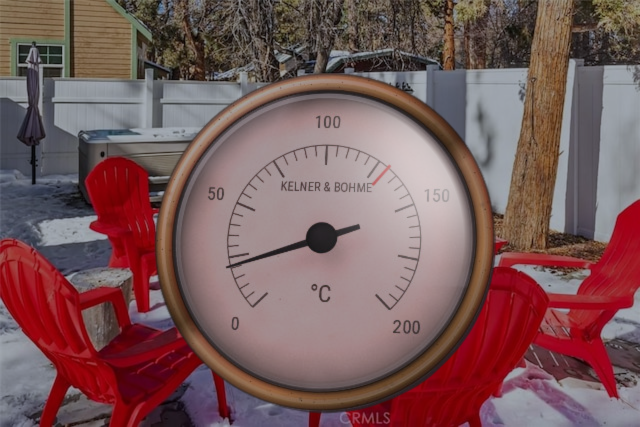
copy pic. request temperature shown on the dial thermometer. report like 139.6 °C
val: 20 °C
